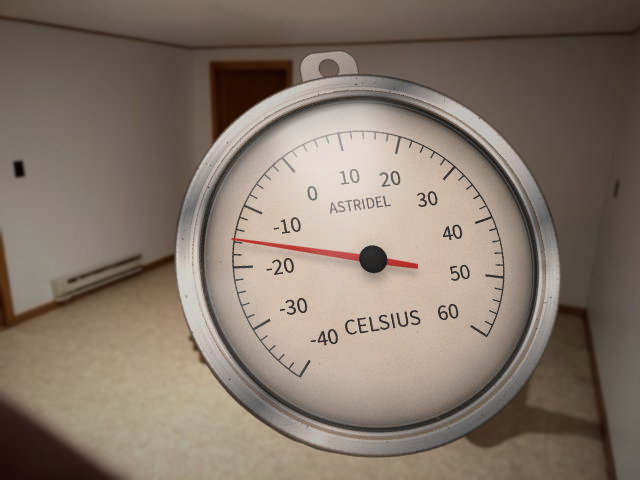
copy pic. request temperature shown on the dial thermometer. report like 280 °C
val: -16 °C
